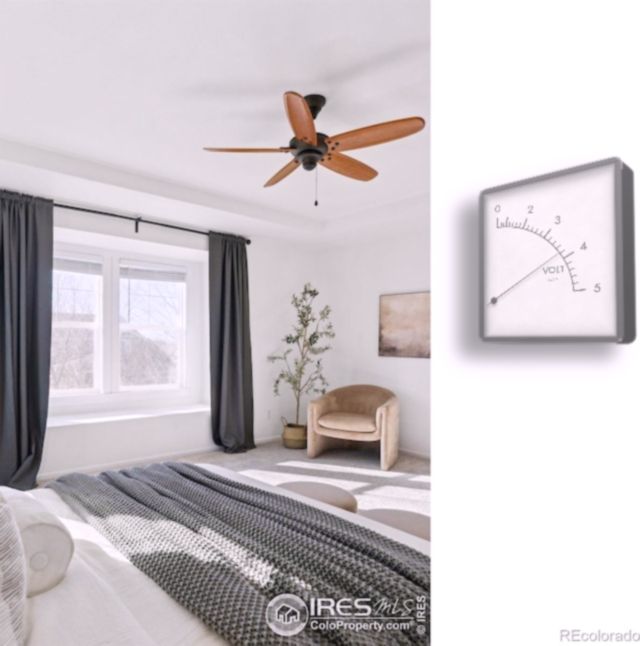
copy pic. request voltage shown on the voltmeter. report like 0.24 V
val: 3.8 V
